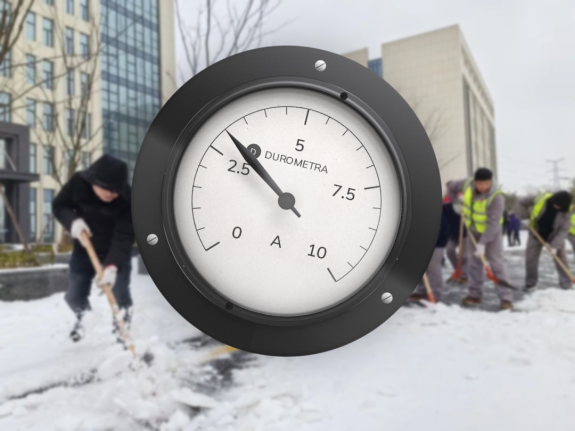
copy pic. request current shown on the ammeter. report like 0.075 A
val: 3 A
